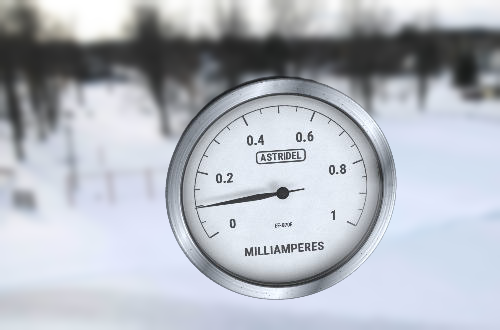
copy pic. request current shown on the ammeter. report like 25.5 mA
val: 0.1 mA
